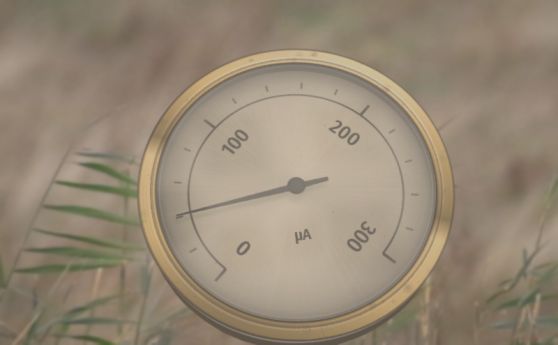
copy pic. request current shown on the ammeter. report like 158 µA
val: 40 µA
